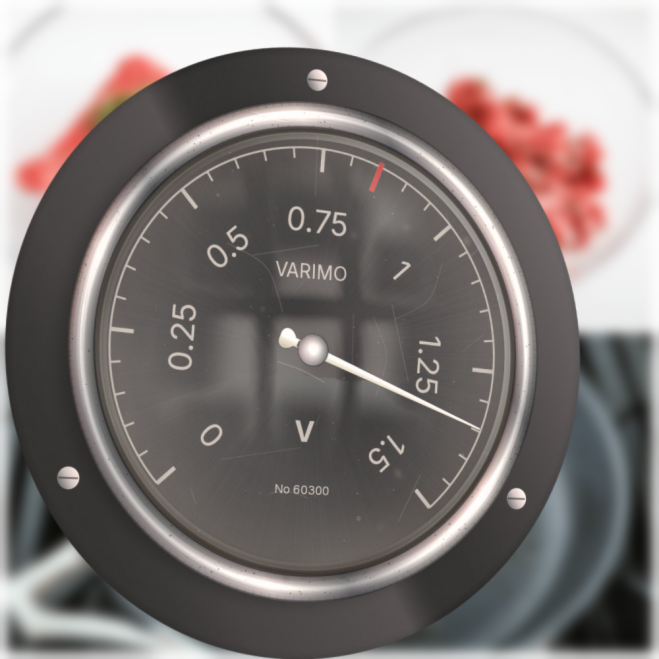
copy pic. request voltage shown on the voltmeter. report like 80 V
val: 1.35 V
